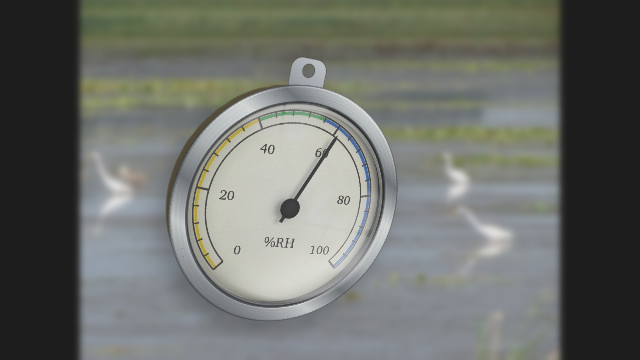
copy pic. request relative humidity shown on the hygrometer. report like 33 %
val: 60 %
